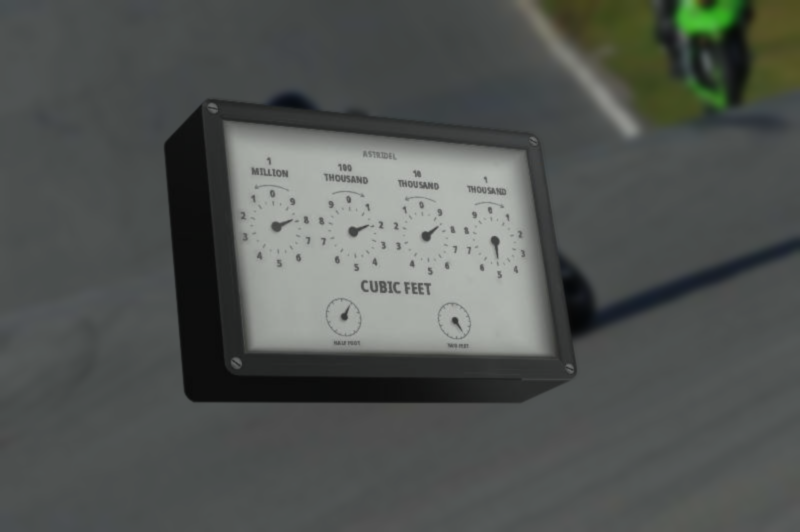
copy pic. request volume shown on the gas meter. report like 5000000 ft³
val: 818500 ft³
